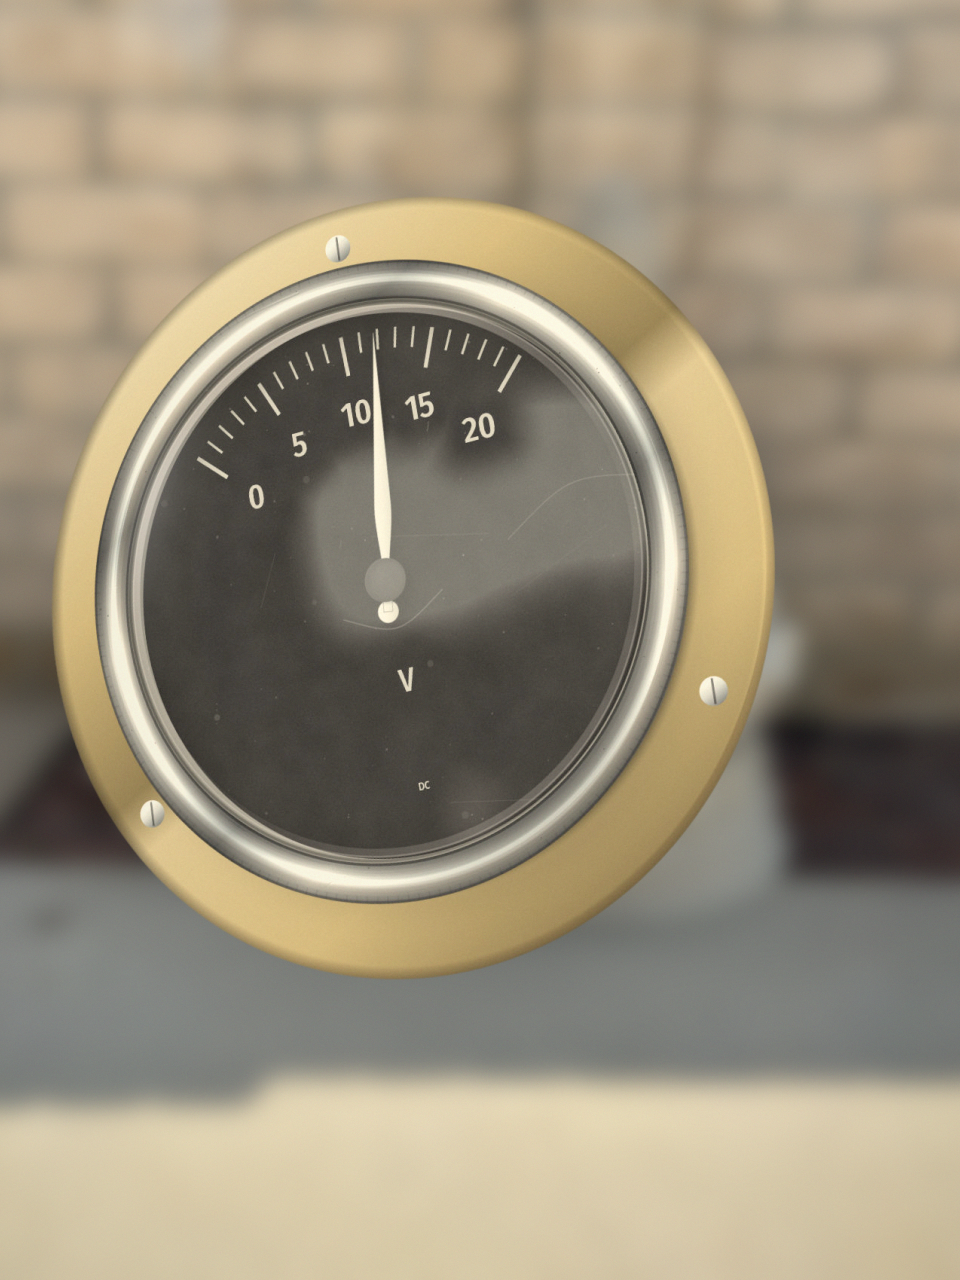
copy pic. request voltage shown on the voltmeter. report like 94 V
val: 12 V
